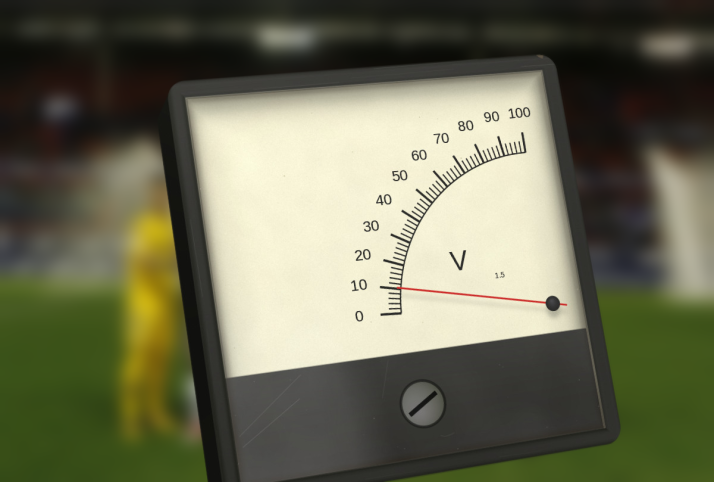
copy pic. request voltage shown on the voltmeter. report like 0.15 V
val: 10 V
